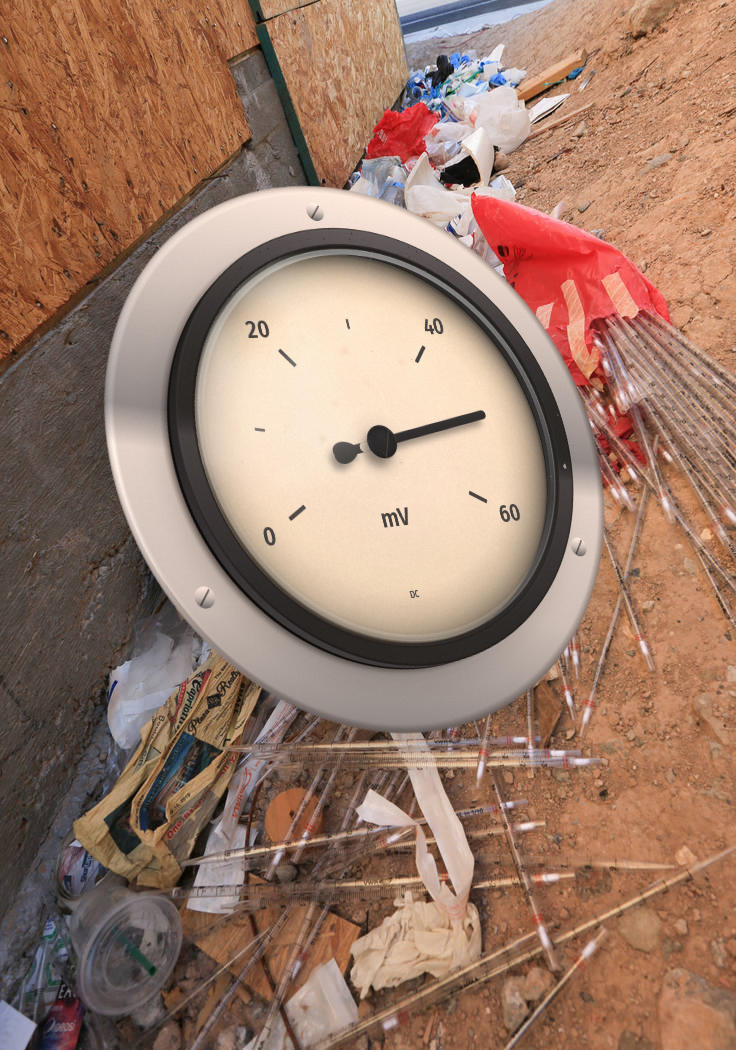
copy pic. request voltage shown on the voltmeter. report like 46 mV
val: 50 mV
